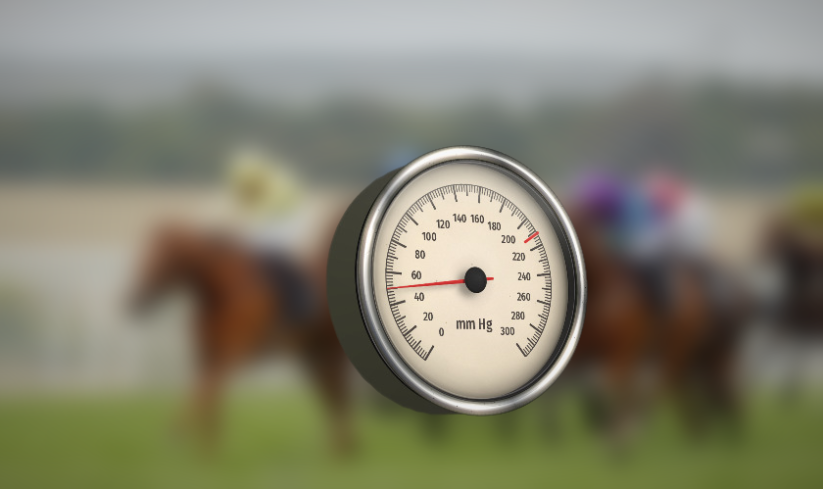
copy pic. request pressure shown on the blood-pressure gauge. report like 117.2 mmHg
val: 50 mmHg
